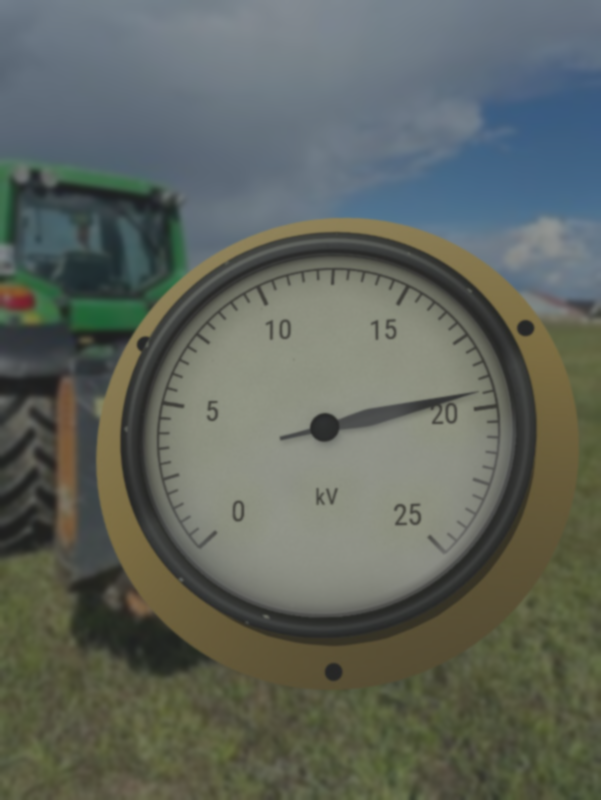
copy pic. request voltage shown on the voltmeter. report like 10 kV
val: 19.5 kV
